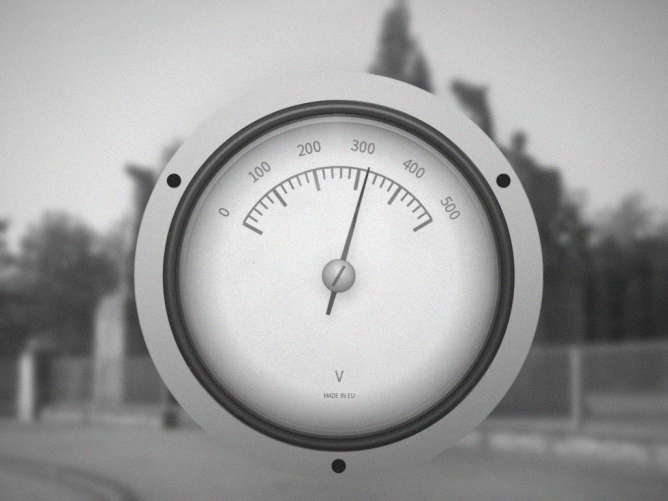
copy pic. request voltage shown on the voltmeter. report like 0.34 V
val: 320 V
